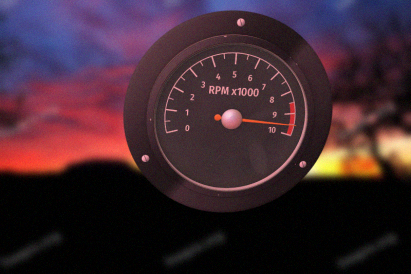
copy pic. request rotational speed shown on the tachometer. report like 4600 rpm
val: 9500 rpm
